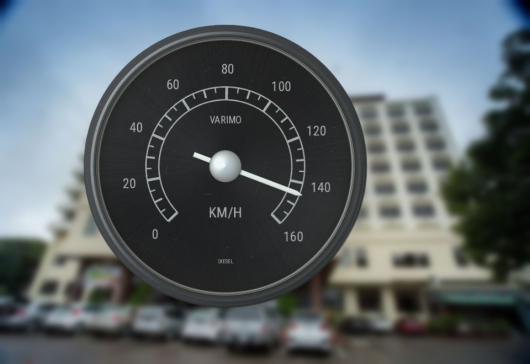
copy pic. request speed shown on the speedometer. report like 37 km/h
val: 145 km/h
